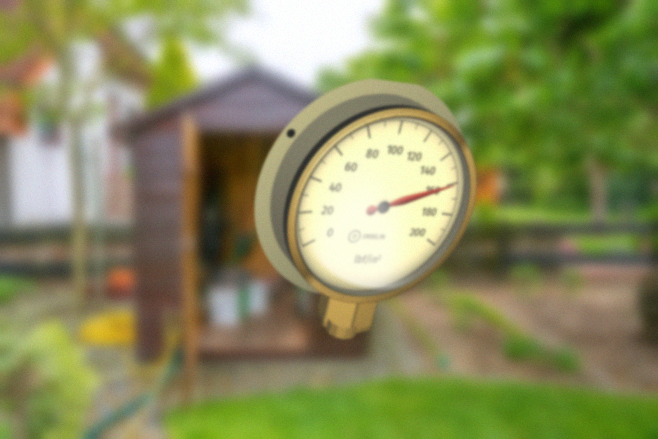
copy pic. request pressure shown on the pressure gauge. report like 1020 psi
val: 160 psi
